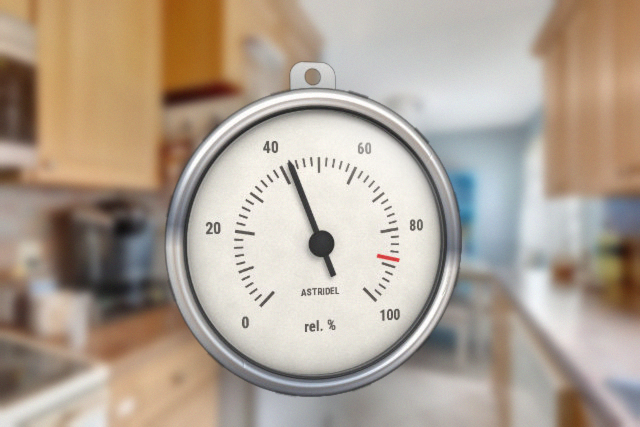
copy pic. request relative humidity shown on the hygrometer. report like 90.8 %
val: 42 %
